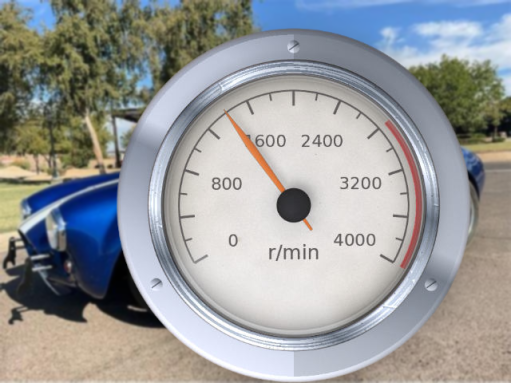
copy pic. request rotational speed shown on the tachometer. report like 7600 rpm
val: 1400 rpm
